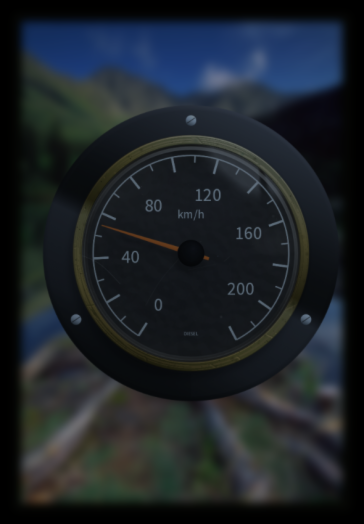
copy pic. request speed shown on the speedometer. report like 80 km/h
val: 55 km/h
